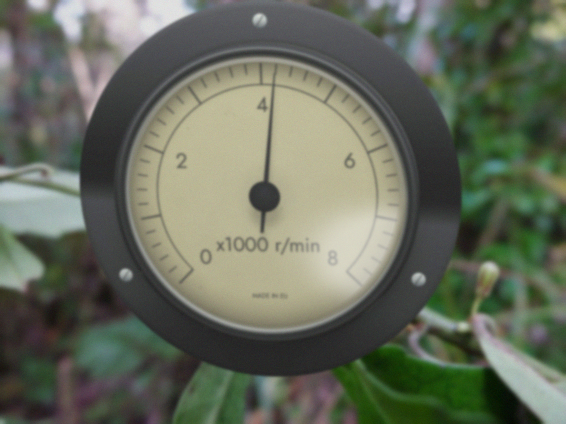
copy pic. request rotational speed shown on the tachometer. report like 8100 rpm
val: 4200 rpm
